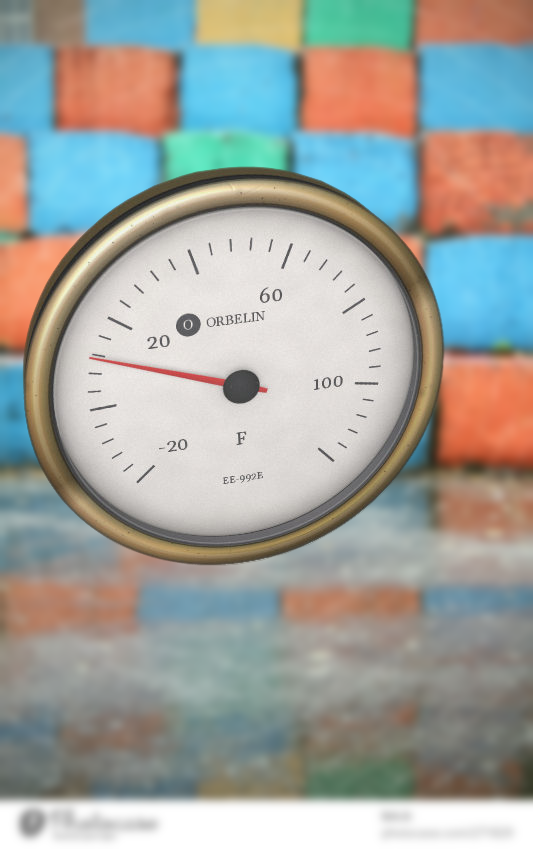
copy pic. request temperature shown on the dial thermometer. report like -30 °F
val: 12 °F
